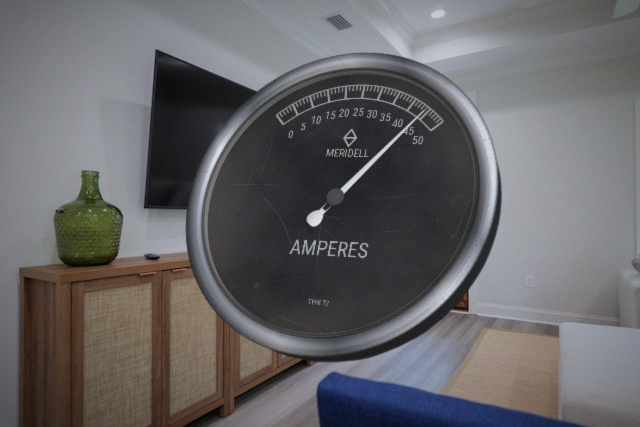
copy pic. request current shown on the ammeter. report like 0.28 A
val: 45 A
